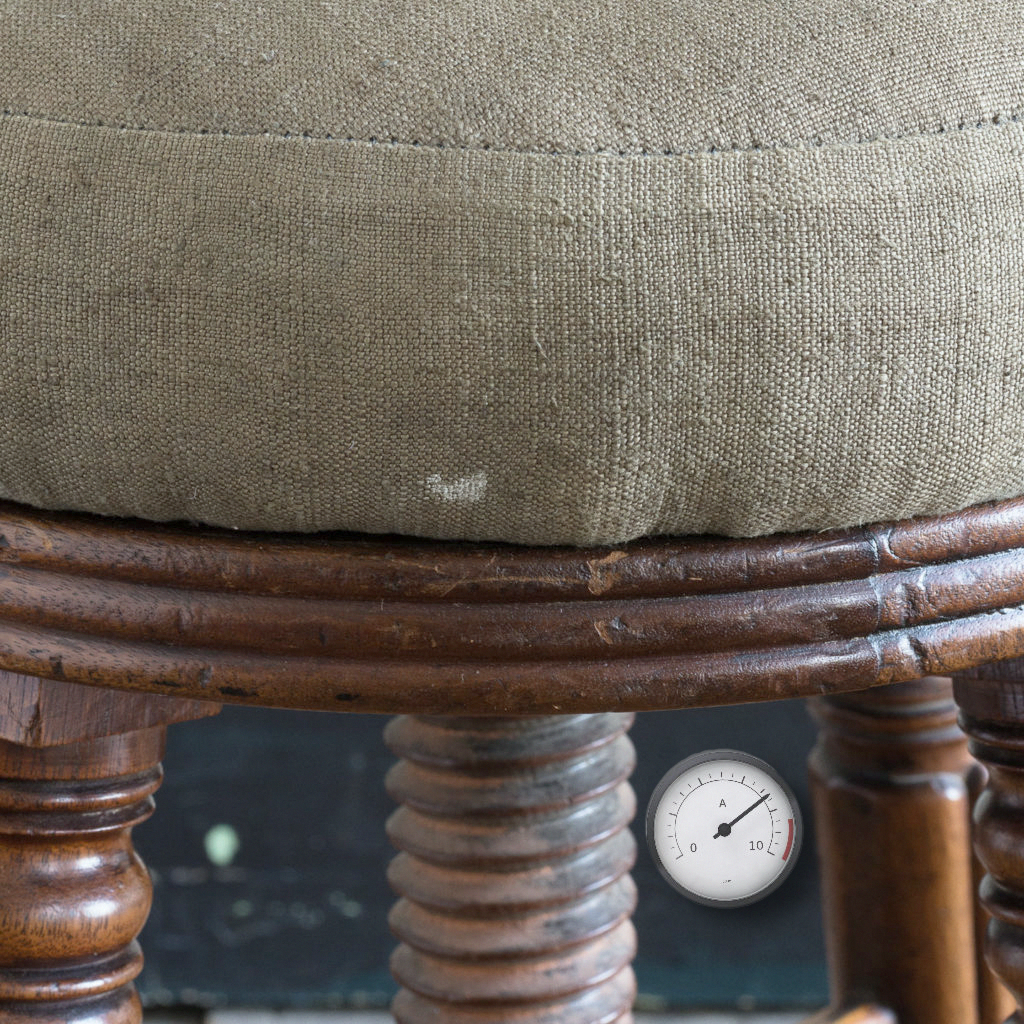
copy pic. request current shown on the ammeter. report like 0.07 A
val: 7.25 A
